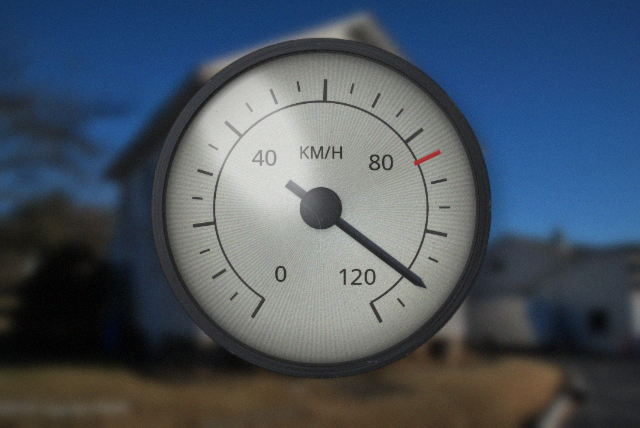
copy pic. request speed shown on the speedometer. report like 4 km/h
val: 110 km/h
